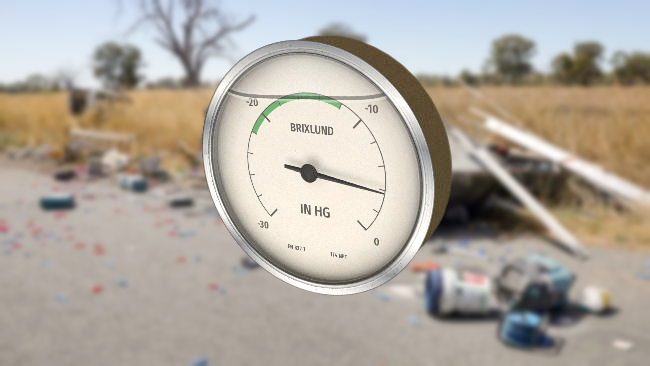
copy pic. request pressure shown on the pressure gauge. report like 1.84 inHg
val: -4 inHg
